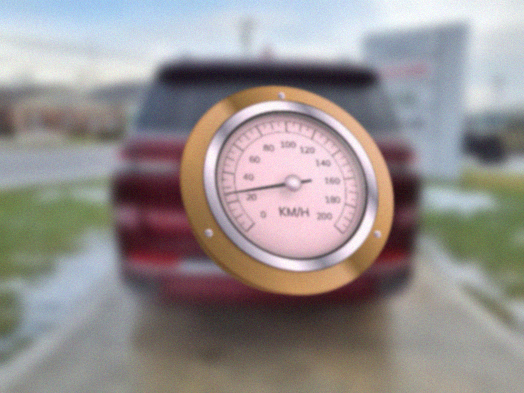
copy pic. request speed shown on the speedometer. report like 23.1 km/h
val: 25 km/h
